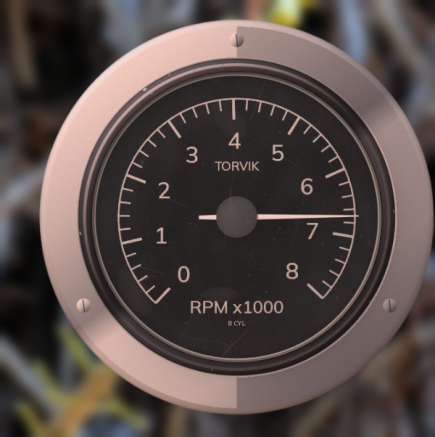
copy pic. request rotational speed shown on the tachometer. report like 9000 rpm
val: 6700 rpm
